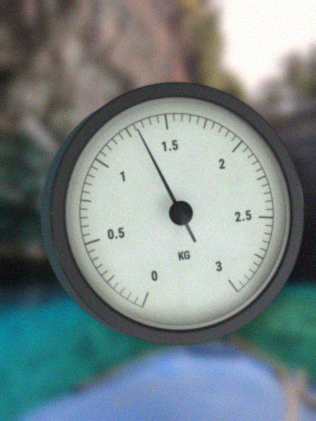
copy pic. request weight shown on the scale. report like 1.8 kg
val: 1.3 kg
